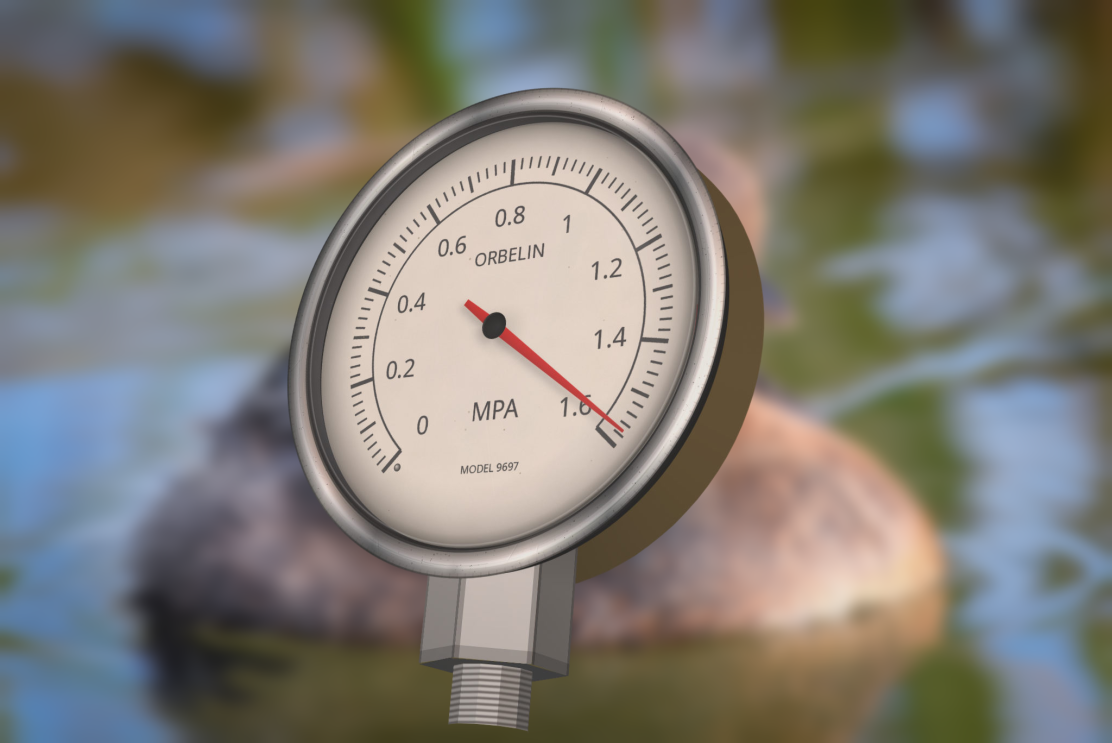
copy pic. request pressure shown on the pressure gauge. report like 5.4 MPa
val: 1.57 MPa
